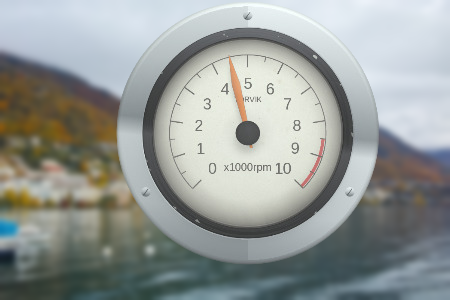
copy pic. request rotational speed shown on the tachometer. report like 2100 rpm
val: 4500 rpm
